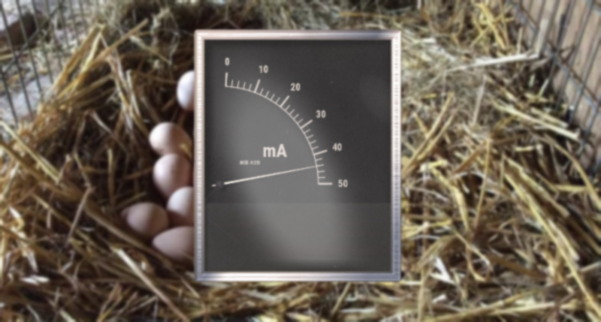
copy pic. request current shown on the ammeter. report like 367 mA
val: 44 mA
